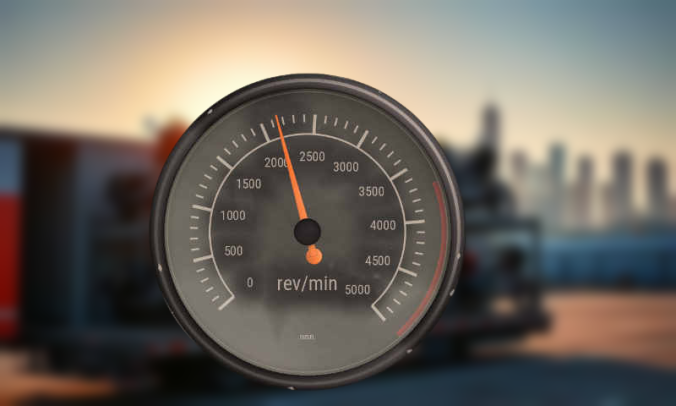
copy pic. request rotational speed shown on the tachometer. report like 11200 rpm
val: 2150 rpm
